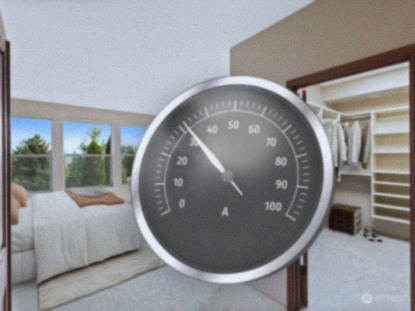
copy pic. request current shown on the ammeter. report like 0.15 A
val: 32 A
